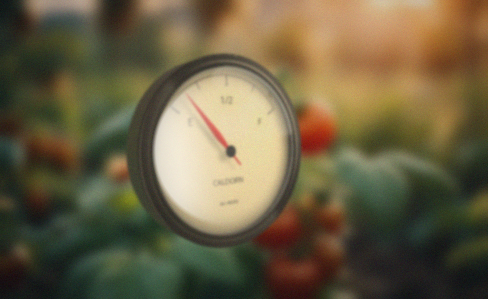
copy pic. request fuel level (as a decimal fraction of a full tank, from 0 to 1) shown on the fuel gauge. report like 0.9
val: 0.125
